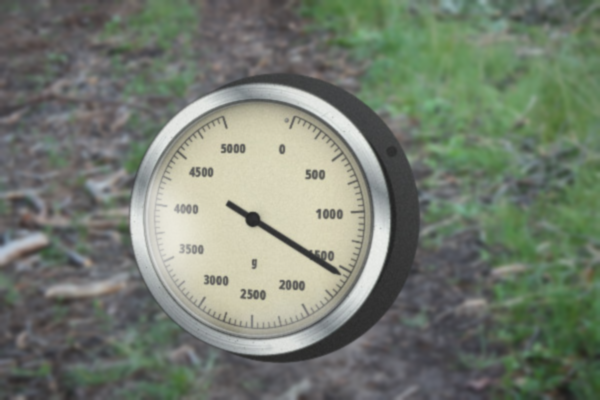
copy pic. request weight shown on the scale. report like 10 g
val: 1550 g
